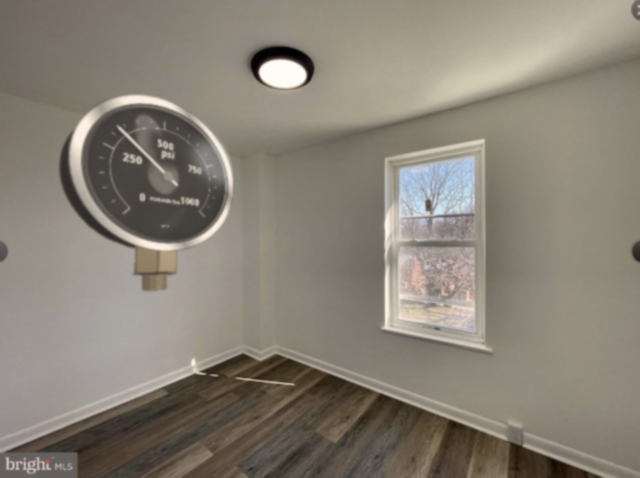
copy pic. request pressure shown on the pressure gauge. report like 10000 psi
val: 325 psi
